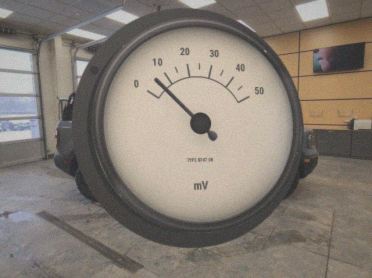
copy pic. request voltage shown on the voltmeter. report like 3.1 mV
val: 5 mV
